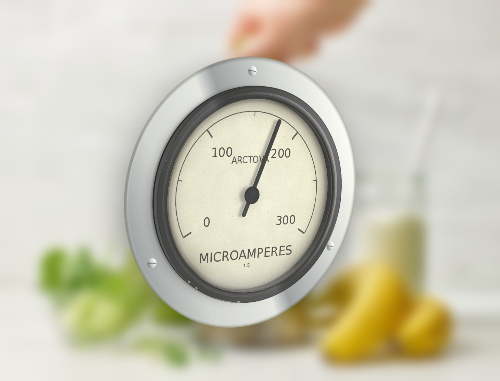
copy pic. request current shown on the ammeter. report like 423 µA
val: 175 µA
